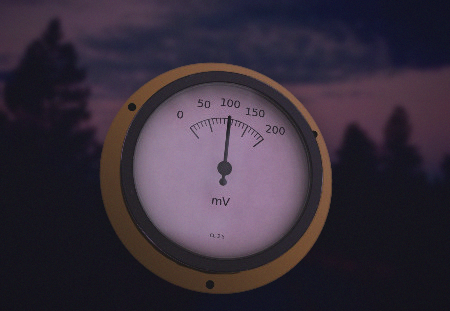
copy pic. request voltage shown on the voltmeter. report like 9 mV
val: 100 mV
